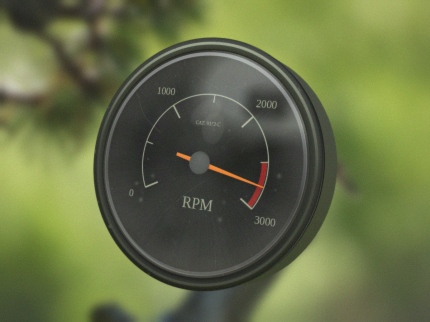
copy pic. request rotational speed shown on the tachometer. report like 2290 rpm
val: 2750 rpm
